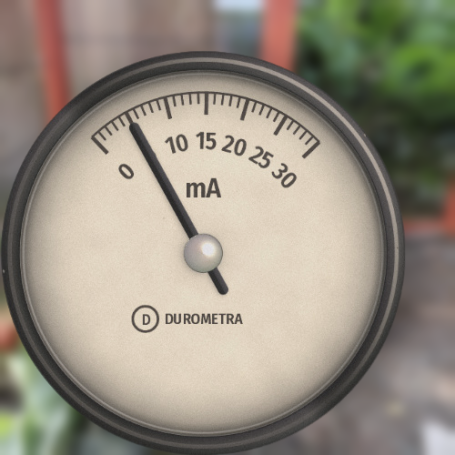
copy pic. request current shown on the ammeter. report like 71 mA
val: 5 mA
